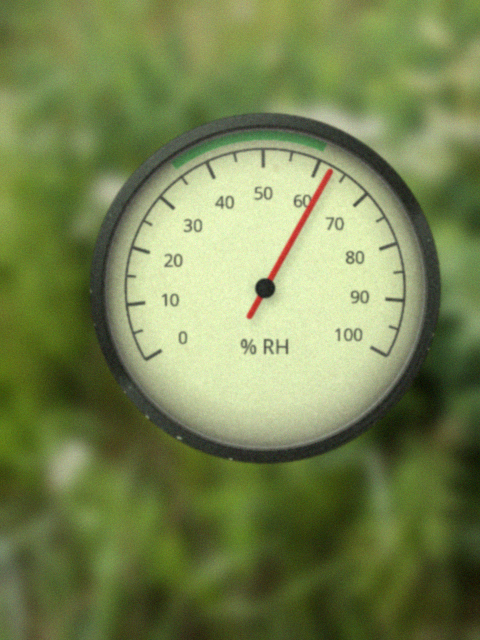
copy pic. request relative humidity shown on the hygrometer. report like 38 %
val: 62.5 %
